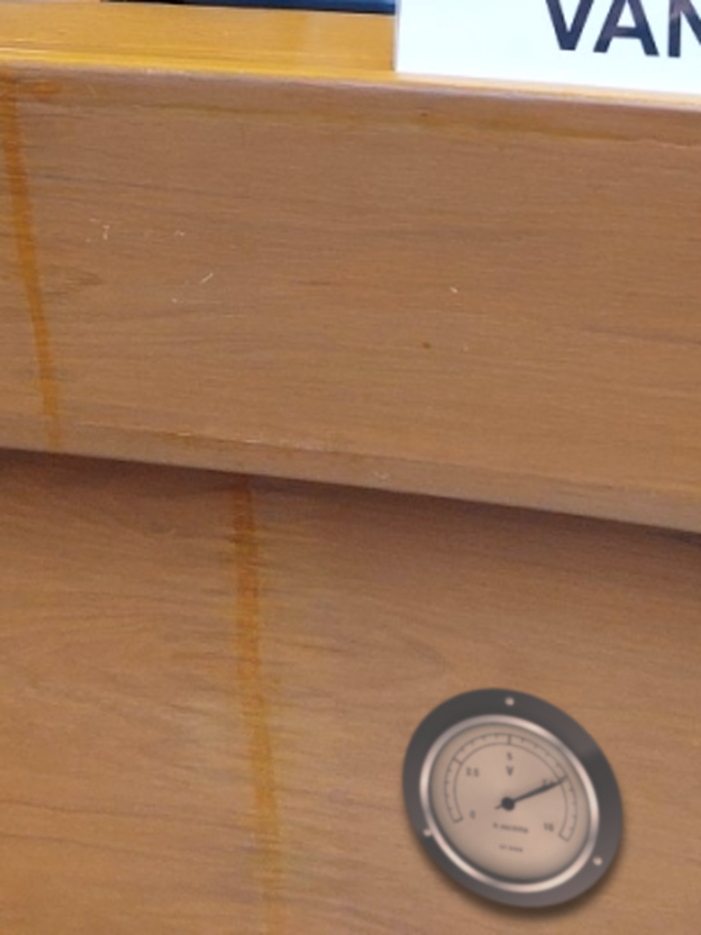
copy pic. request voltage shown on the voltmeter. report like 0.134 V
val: 7.5 V
